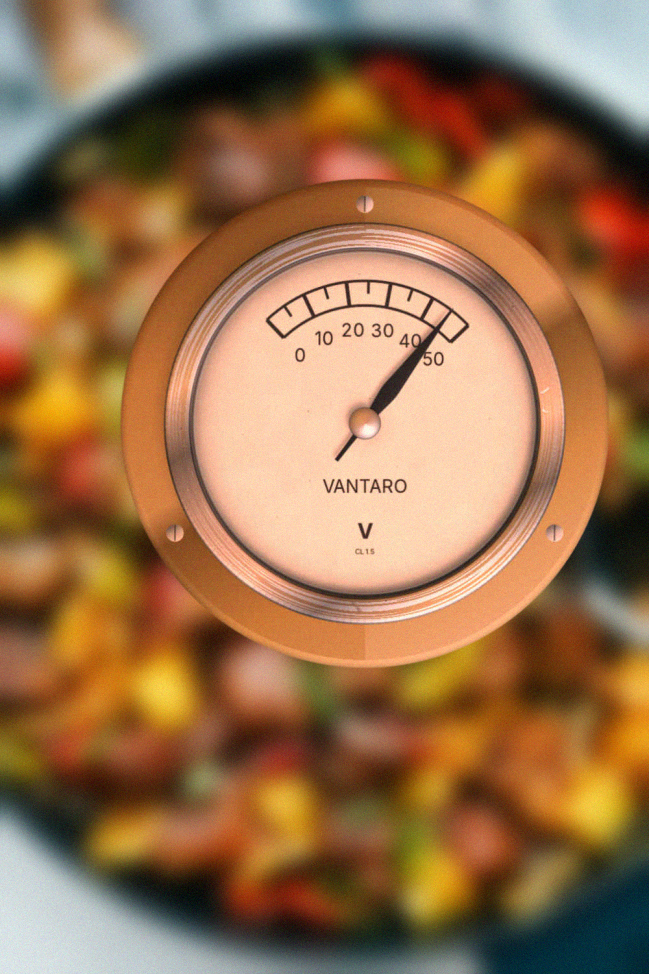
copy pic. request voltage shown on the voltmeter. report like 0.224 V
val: 45 V
